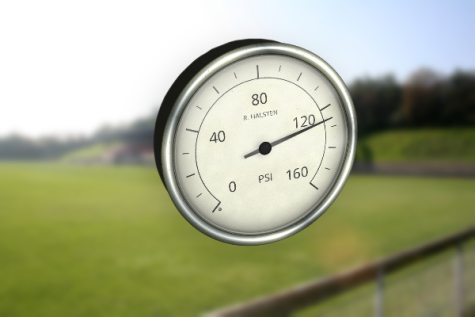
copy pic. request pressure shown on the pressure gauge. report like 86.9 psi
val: 125 psi
